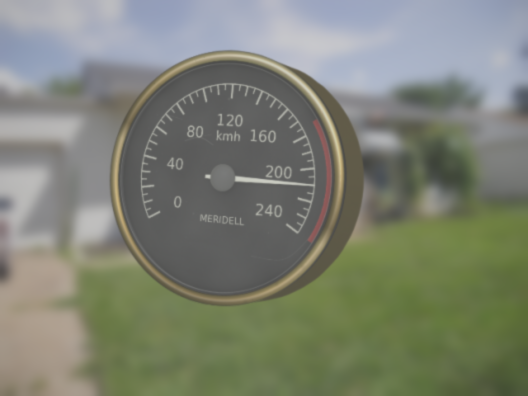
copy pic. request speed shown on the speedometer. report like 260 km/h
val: 210 km/h
